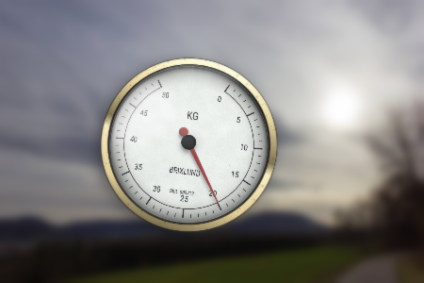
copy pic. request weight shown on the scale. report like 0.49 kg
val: 20 kg
